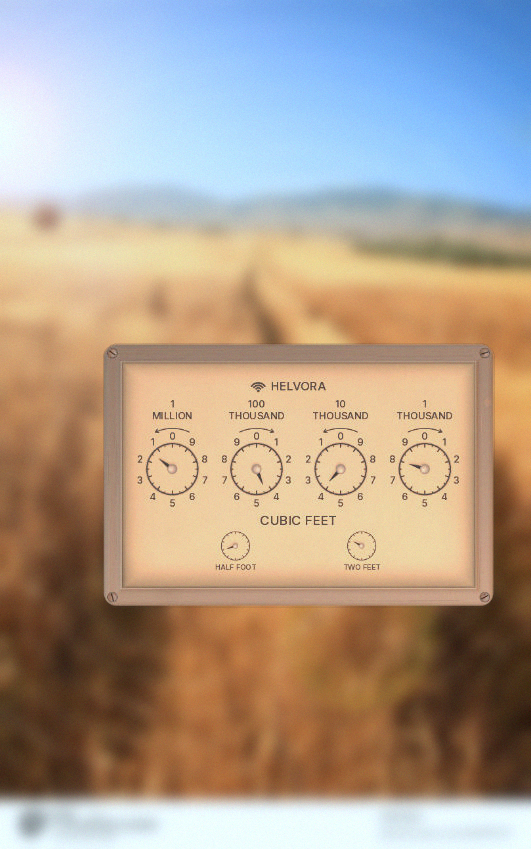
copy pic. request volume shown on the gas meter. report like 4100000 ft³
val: 143800 ft³
